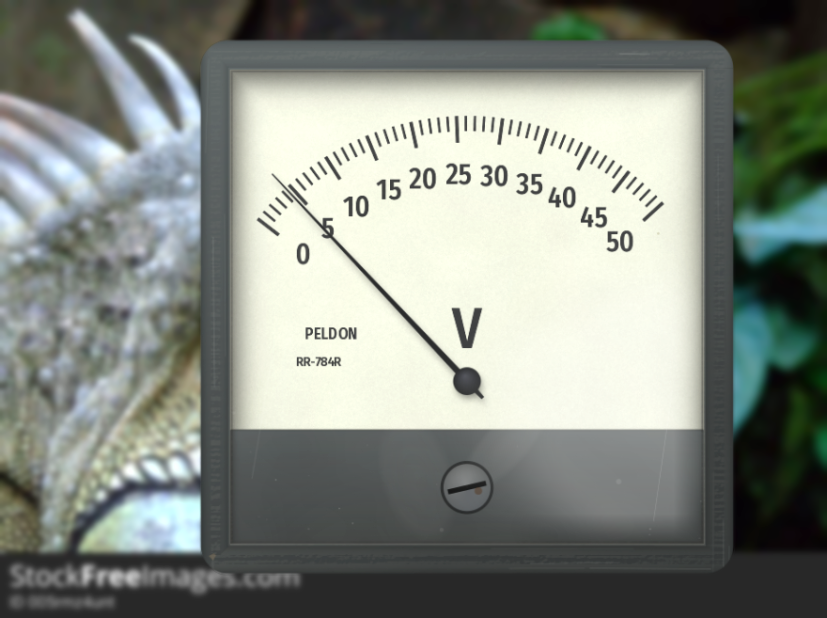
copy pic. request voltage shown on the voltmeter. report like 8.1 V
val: 4.5 V
